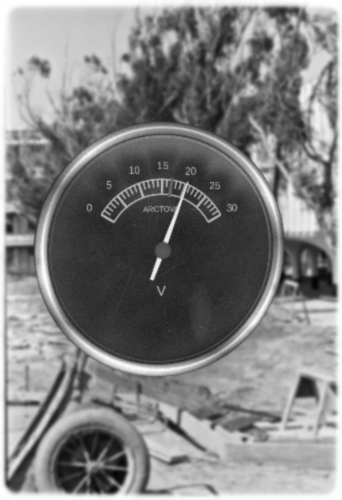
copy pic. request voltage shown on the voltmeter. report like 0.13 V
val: 20 V
